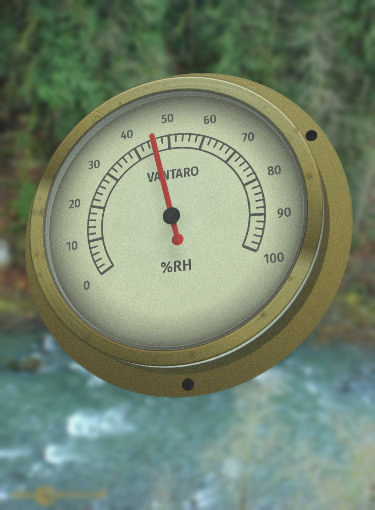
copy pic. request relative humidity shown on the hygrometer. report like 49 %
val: 46 %
